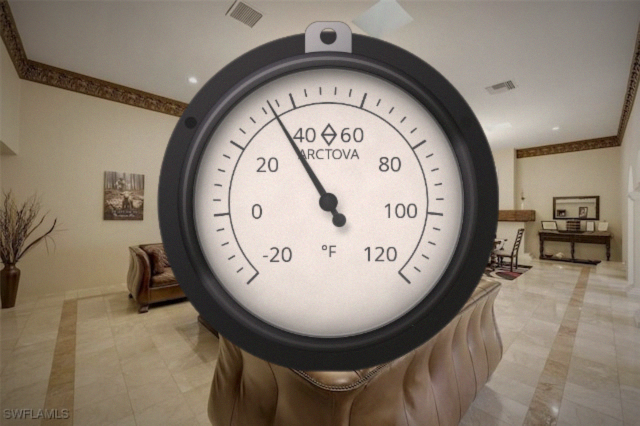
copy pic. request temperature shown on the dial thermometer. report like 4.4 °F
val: 34 °F
